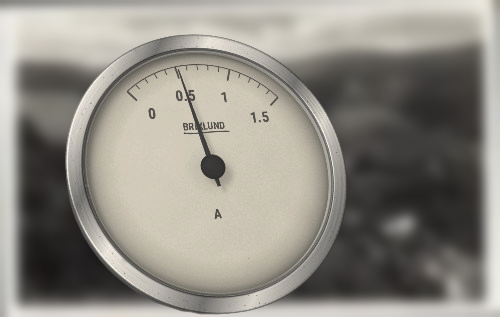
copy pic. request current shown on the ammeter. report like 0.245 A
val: 0.5 A
